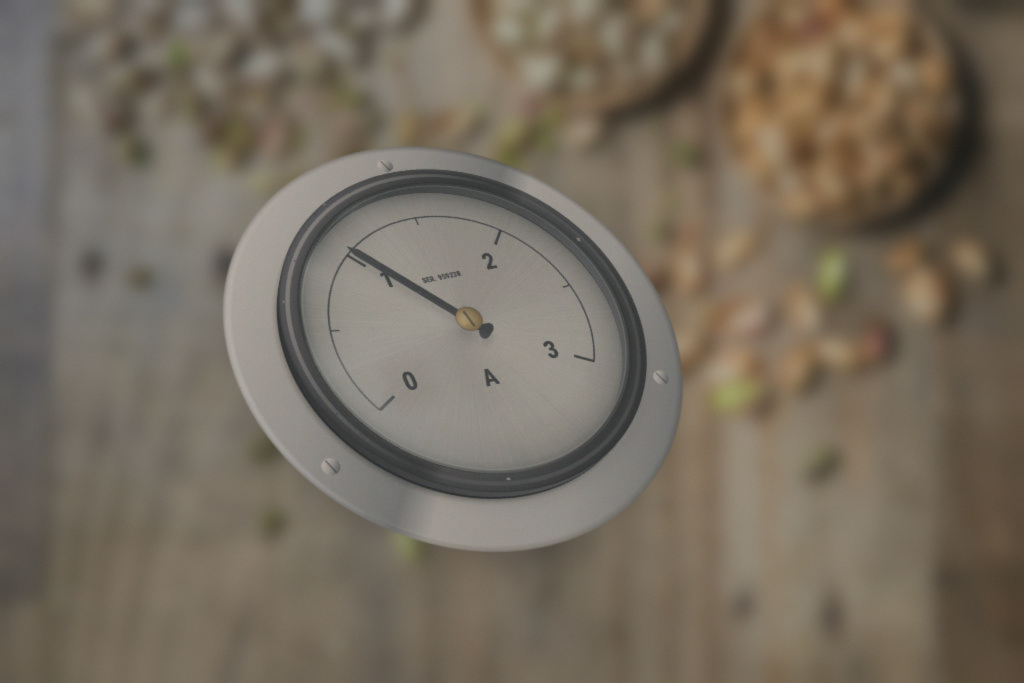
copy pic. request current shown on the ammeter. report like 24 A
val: 1 A
